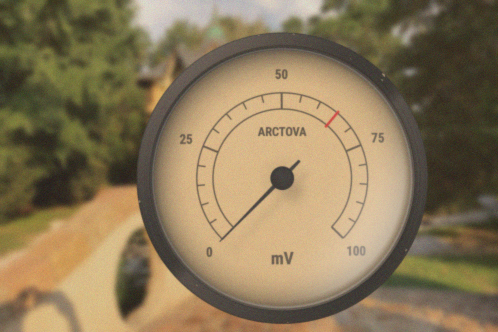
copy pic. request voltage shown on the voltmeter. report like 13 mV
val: 0 mV
